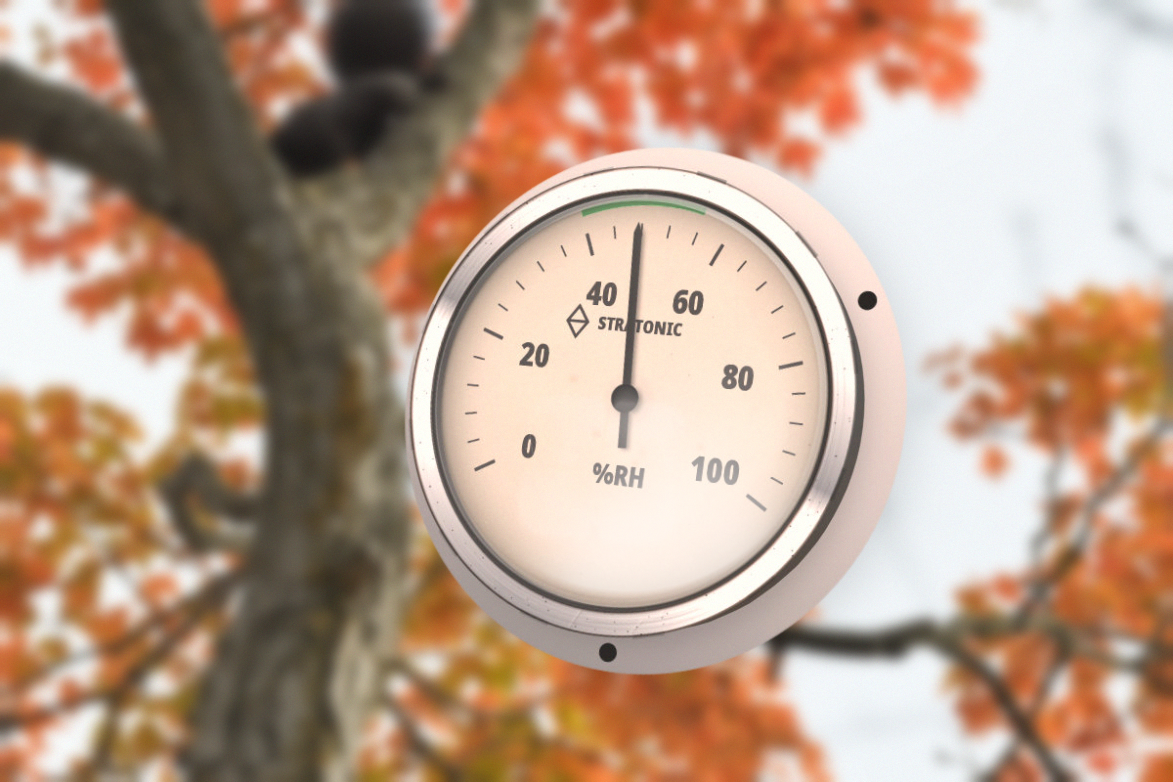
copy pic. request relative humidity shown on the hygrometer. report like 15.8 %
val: 48 %
